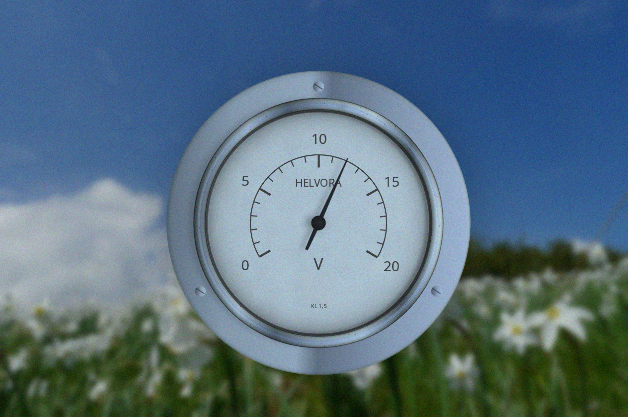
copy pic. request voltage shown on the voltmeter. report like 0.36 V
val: 12 V
